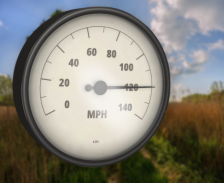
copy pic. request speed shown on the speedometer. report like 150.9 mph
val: 120 mph
